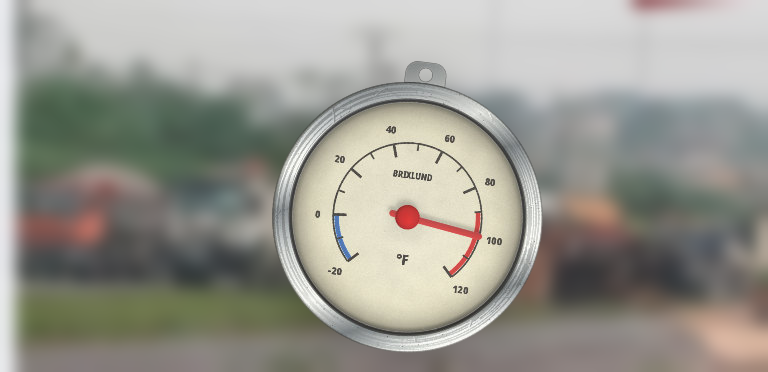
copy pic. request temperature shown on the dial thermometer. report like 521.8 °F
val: 100 °F
